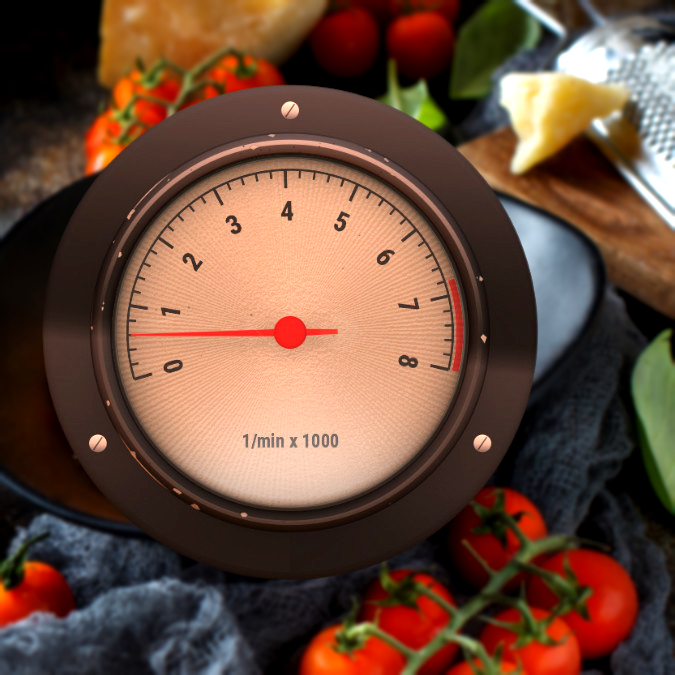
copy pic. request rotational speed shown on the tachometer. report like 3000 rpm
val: 600 rpm
